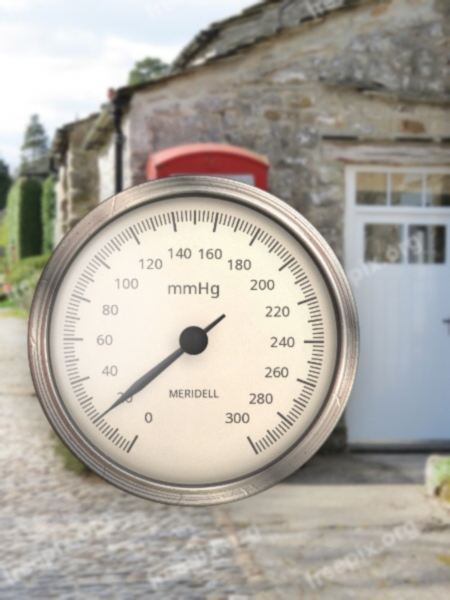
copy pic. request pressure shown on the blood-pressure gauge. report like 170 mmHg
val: 20 mmHg
